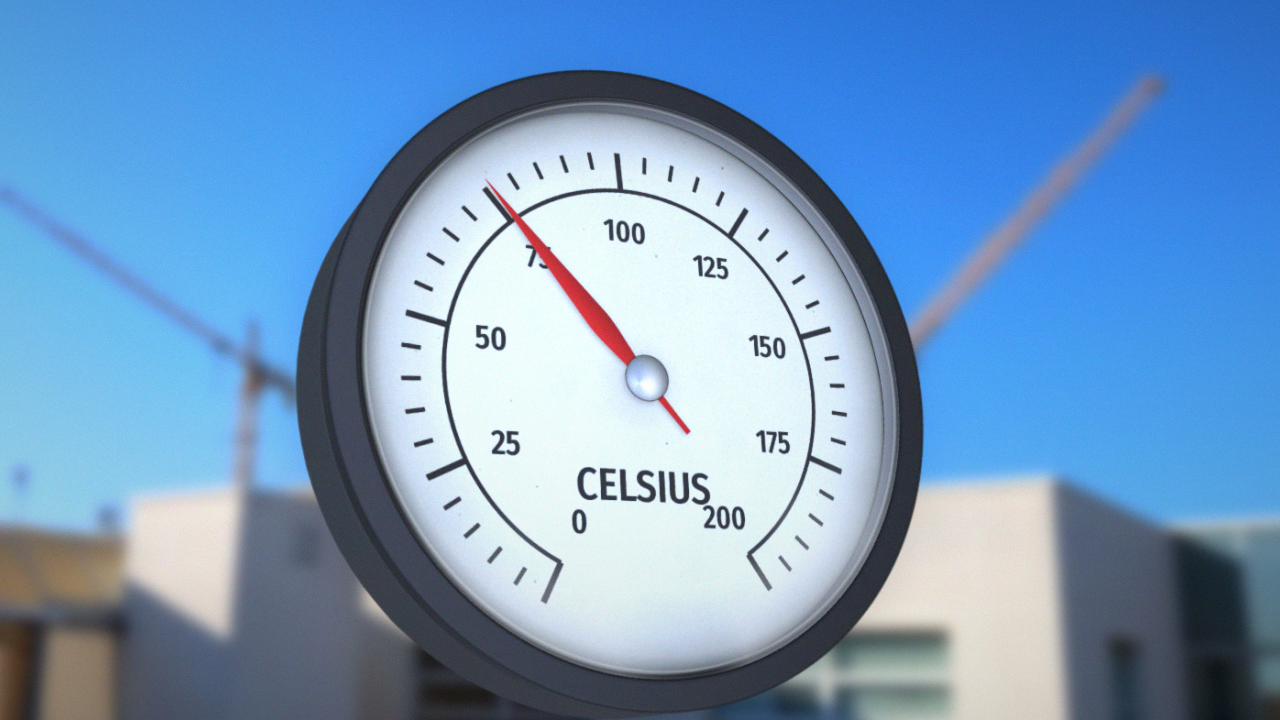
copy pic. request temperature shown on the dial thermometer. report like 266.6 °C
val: 75 °C
